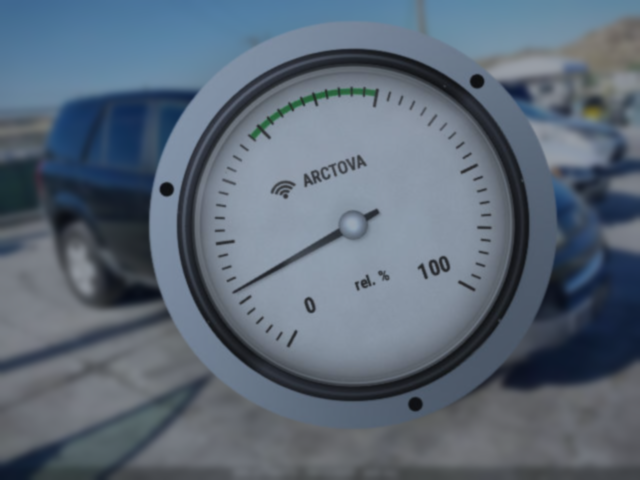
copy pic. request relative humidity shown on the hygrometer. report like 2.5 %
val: 12 %
